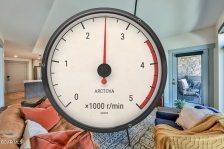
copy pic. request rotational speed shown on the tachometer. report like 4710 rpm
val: 2500 rpm
